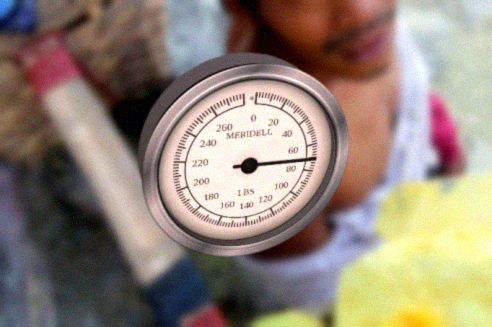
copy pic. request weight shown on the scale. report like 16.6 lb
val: 70 lb
